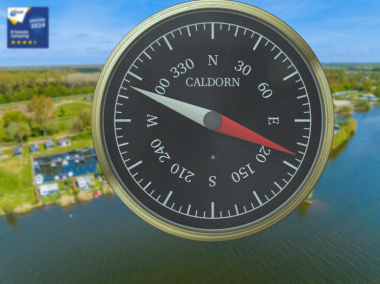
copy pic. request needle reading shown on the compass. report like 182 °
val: 112.5 °
